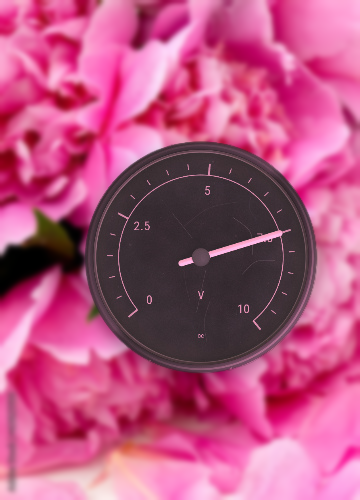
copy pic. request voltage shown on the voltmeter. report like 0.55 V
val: 7.5 V
